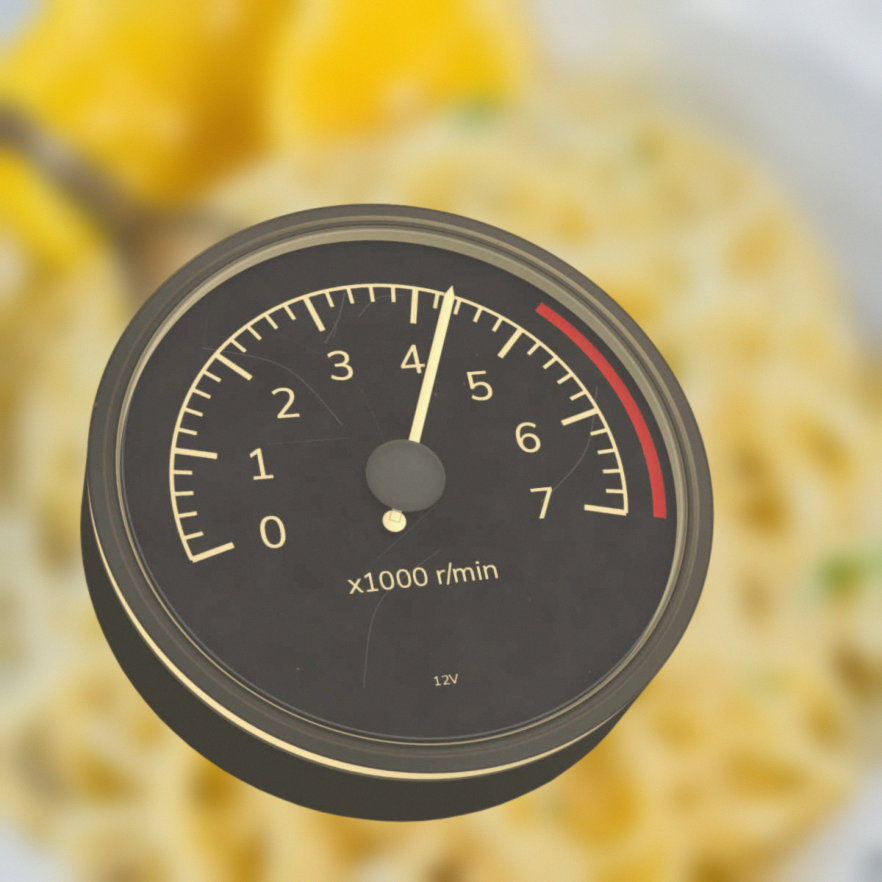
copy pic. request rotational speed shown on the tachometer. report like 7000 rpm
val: 4300 rpm
